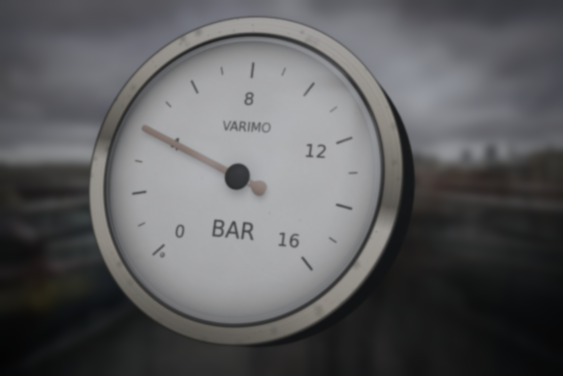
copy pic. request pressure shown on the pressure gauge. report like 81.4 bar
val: 4 bar
